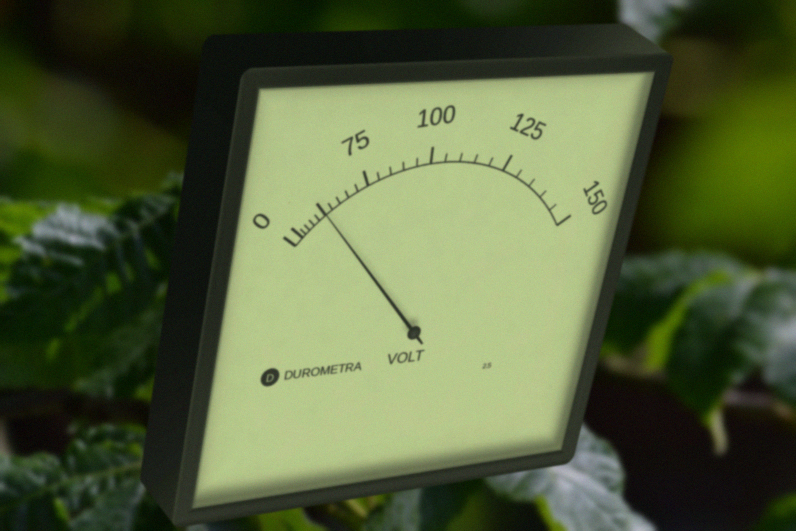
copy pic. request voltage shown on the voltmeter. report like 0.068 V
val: 50 V
